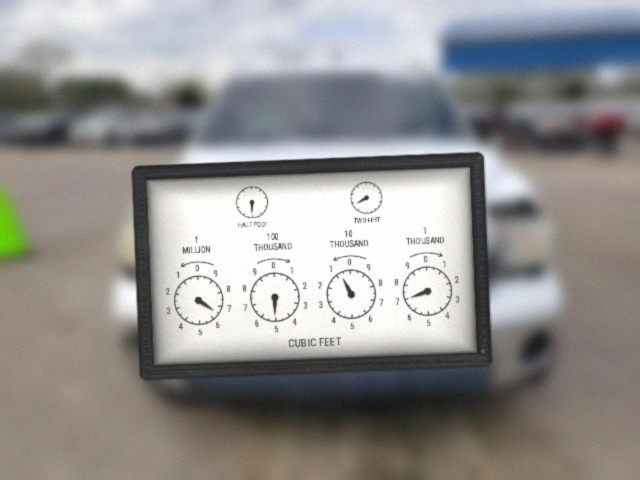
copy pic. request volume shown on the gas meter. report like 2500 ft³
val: 650700 ft³
